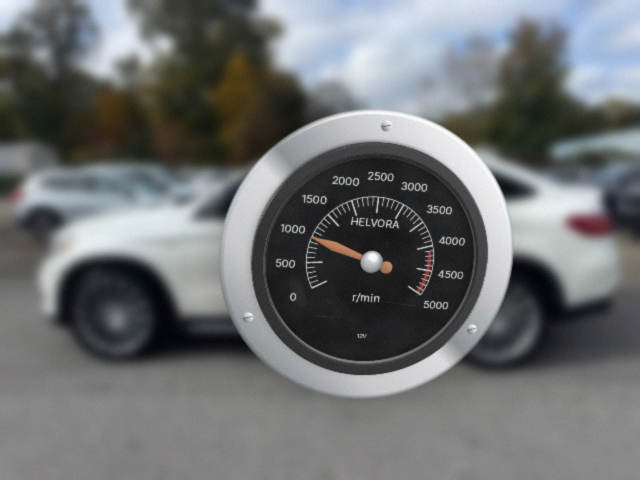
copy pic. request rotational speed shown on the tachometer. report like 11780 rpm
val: 1000 rpm
